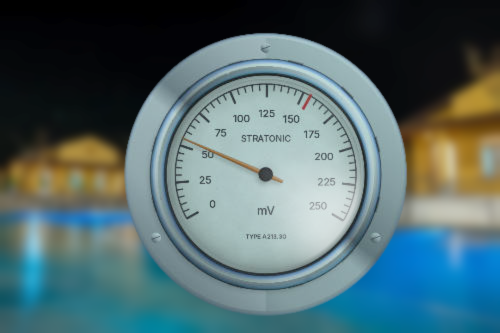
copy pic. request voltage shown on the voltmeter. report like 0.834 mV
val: 55 mV
